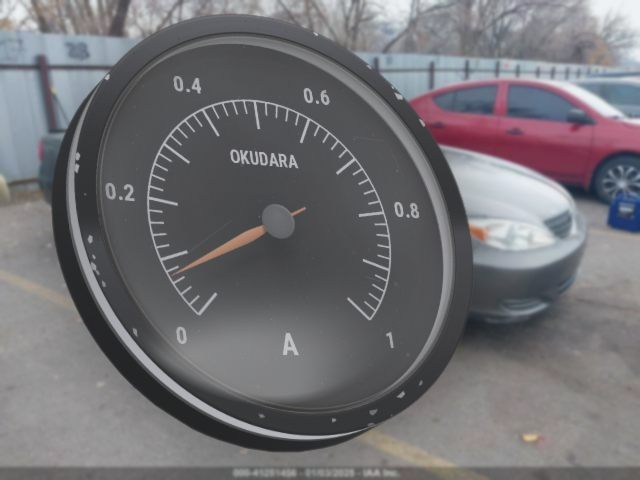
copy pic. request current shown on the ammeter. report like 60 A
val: 0.07 A
